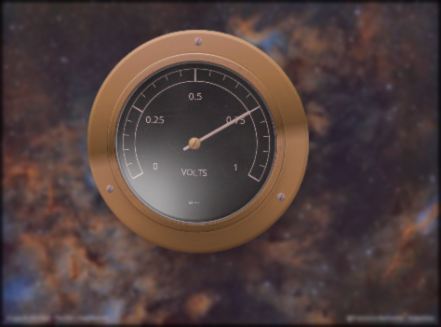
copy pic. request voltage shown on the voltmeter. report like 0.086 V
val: 0.75 V
